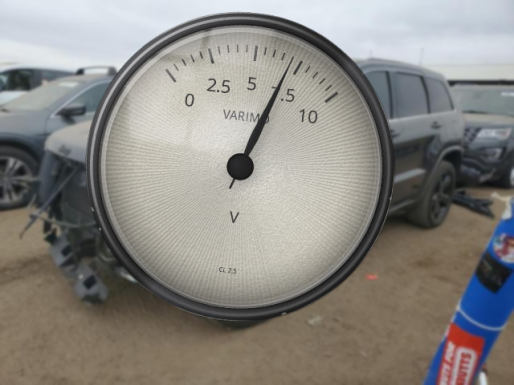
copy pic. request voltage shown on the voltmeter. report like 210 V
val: 7 V
